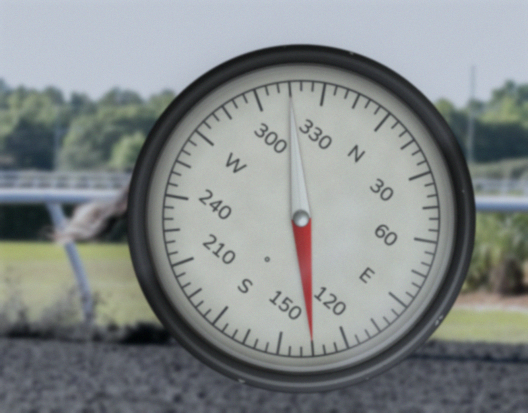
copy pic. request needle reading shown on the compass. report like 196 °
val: 135 °
